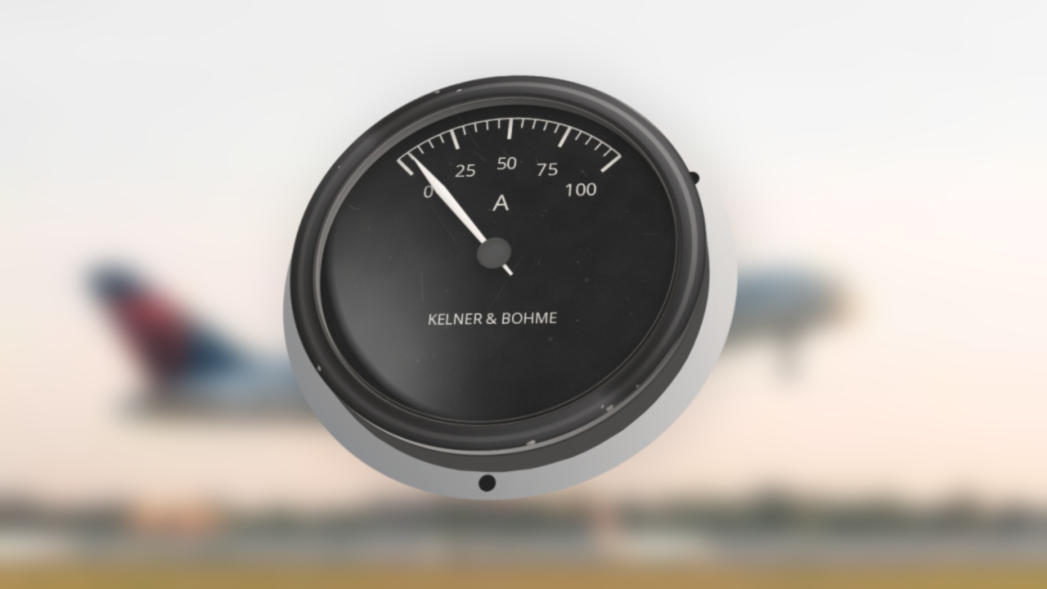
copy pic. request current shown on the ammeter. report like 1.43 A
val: 5 A
